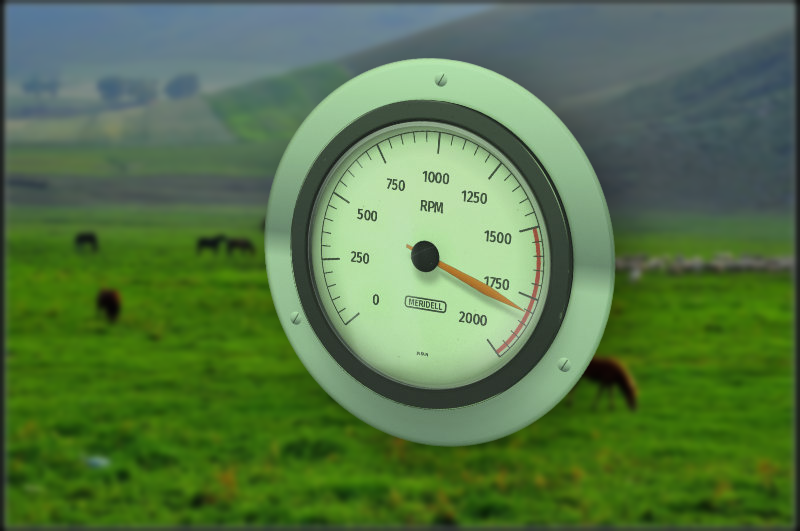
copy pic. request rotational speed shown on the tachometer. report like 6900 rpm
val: 1800 rpm
